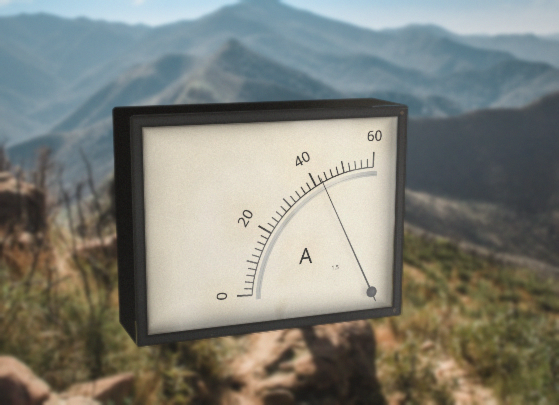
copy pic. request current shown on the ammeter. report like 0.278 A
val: 42 A
